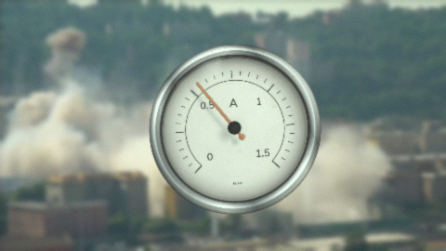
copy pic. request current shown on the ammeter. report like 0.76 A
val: 0.55 A
